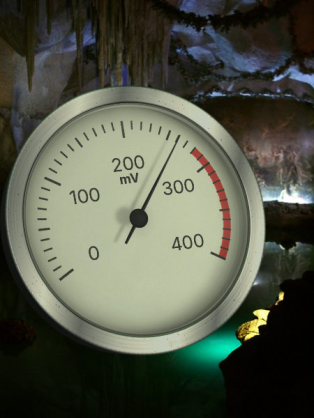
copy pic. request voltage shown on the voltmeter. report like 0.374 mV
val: 260 mV
